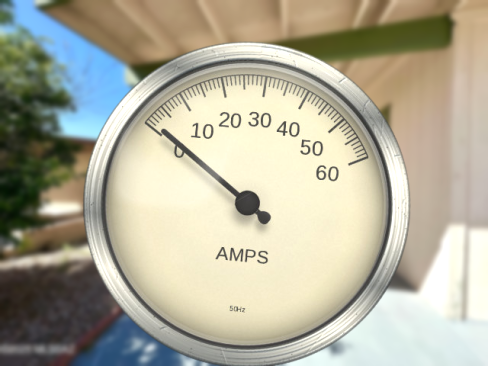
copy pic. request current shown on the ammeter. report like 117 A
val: 1 A
